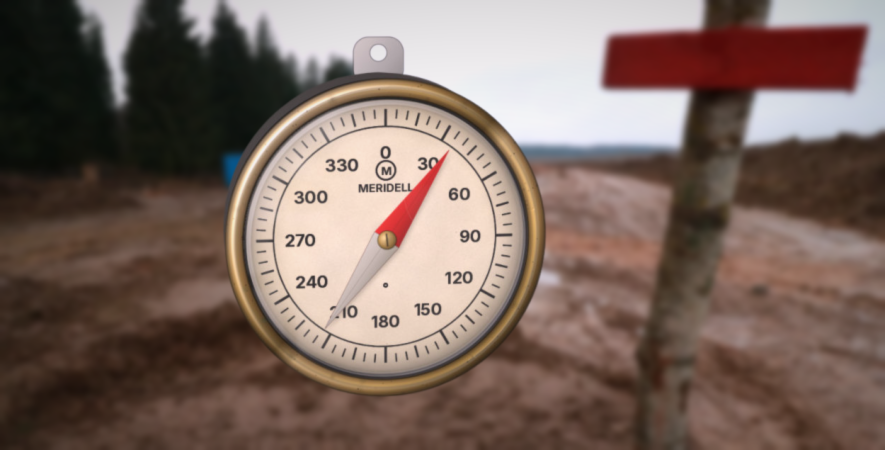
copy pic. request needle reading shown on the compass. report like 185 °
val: 35 °
